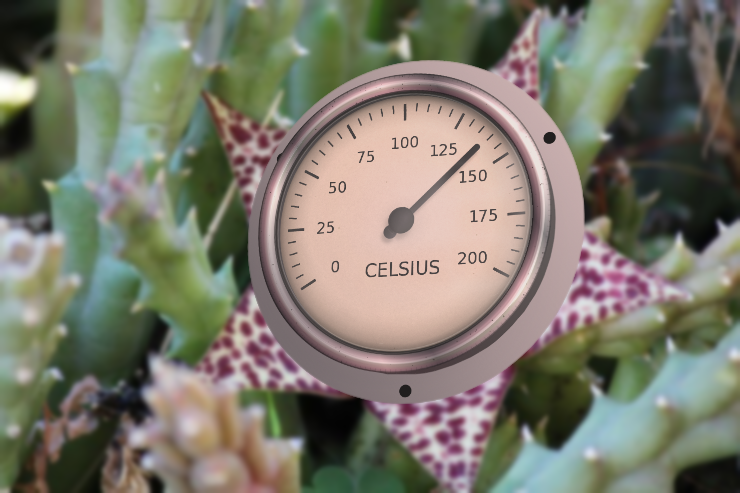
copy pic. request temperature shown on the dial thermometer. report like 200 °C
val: 140 °C
